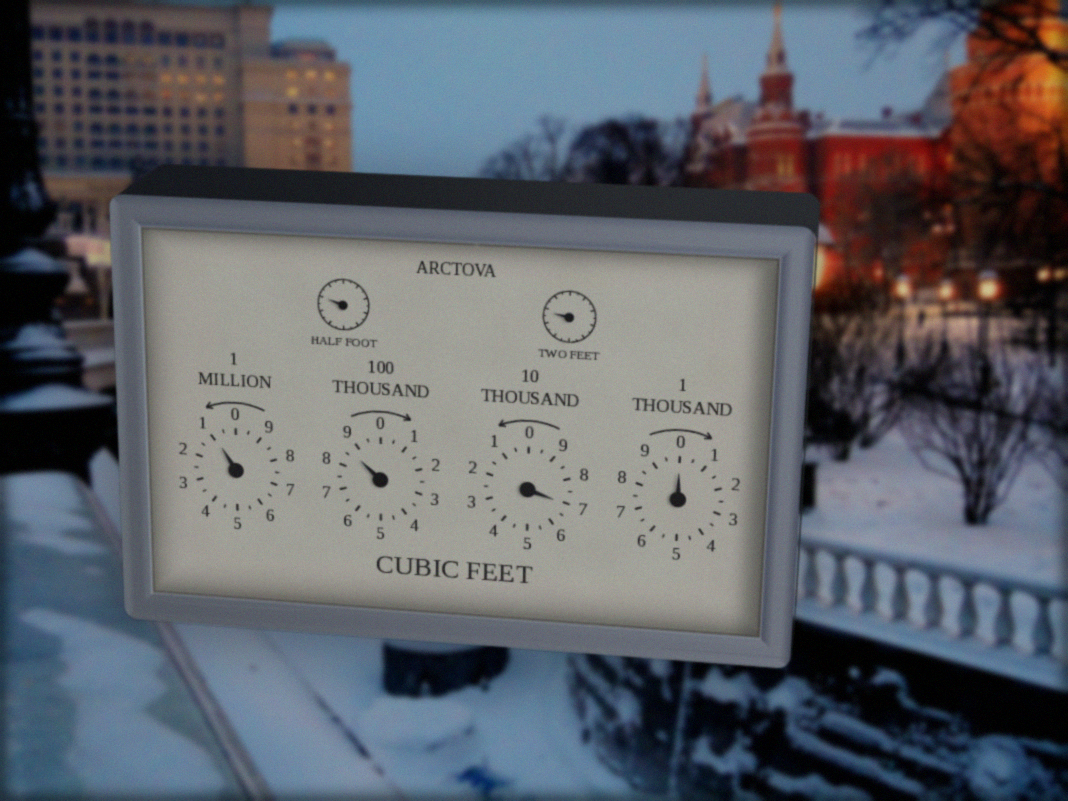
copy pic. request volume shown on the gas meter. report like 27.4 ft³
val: 87000 ft³
